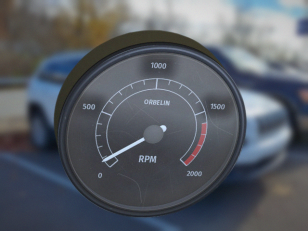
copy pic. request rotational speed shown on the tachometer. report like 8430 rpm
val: 100 rpm
